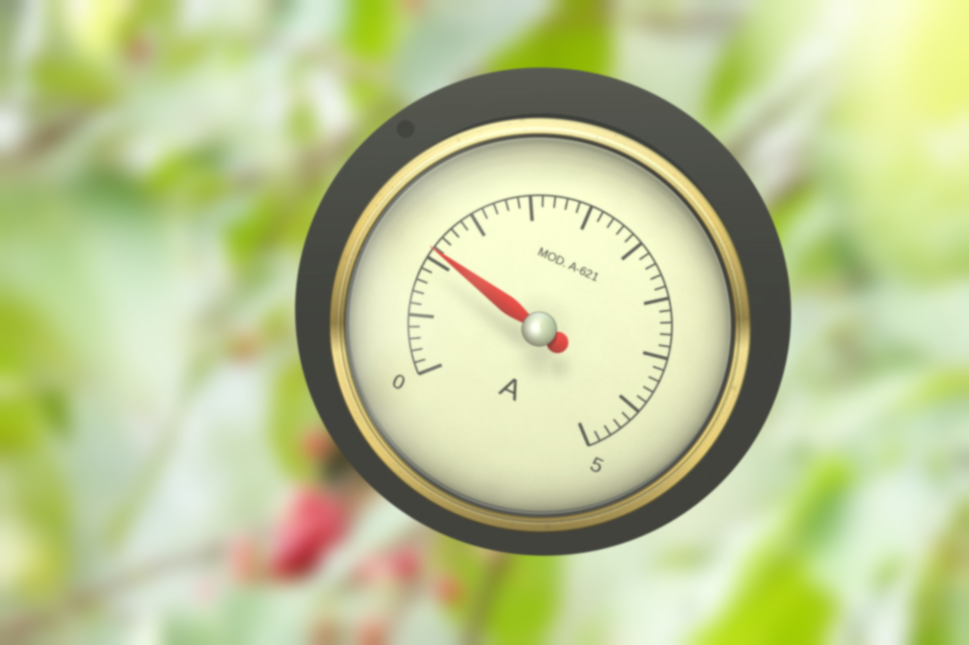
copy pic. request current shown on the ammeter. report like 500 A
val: 1.1 A
